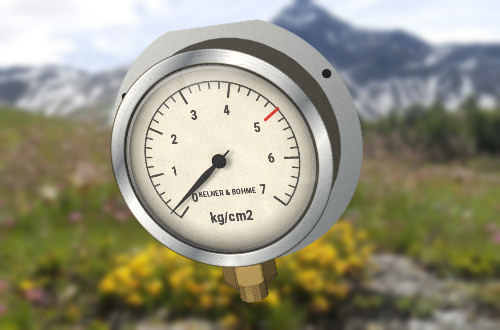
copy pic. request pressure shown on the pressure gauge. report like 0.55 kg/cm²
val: 0.2 kg/cm²
